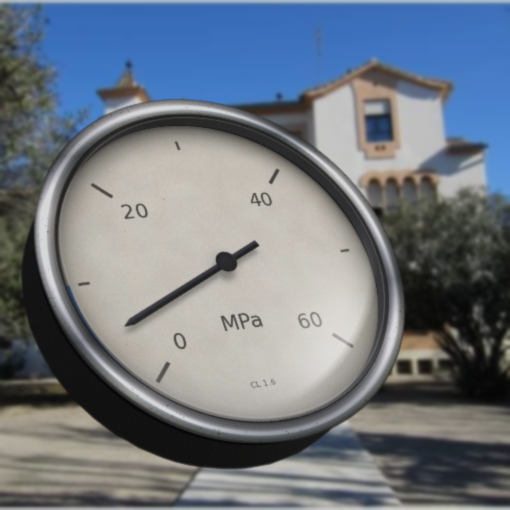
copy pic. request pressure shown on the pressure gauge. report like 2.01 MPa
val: 5 MPa
